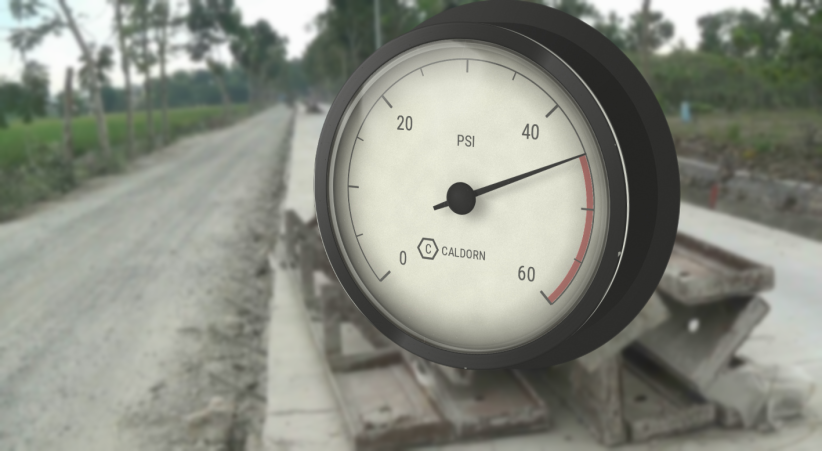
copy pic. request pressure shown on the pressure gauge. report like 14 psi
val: 45 psi
